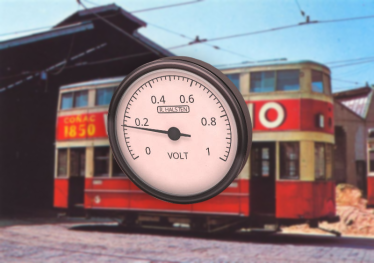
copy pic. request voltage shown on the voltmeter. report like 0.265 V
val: 0.16 V
